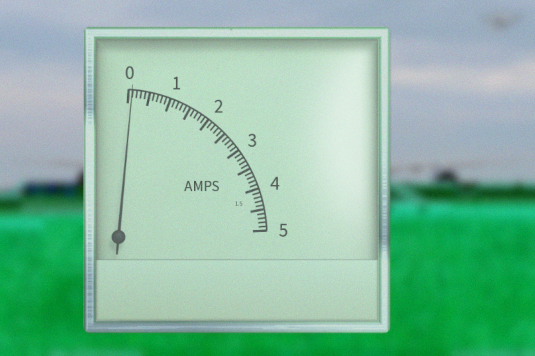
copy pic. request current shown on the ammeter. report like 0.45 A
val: 0.1 A
